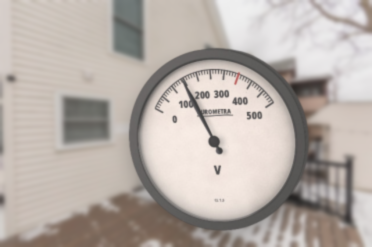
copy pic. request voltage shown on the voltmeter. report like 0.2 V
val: 150 V
